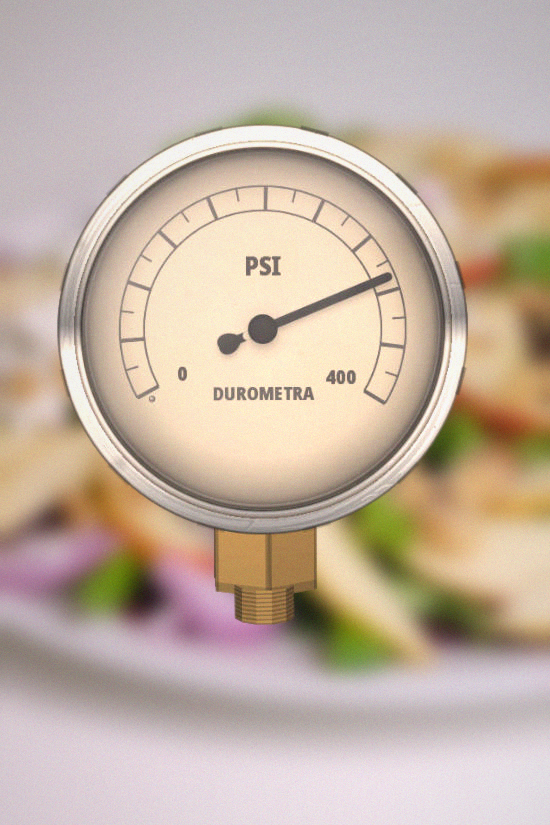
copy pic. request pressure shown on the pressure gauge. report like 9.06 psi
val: 310 psi
